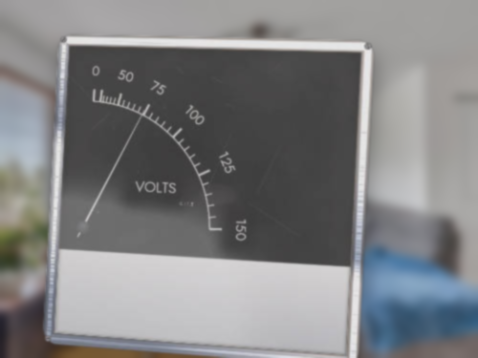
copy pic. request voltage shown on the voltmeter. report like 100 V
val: 75 V
